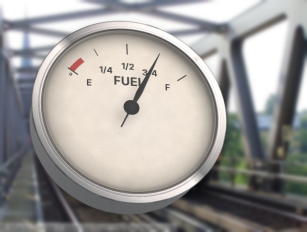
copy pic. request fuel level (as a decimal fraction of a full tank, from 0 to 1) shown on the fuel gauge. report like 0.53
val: 0.75
